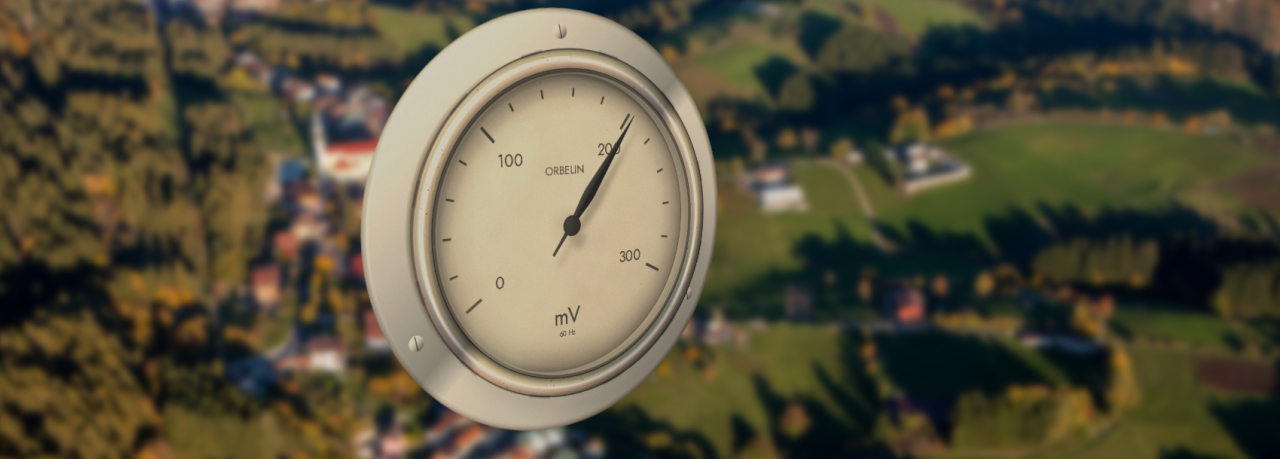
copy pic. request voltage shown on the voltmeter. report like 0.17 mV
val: 200 mV
